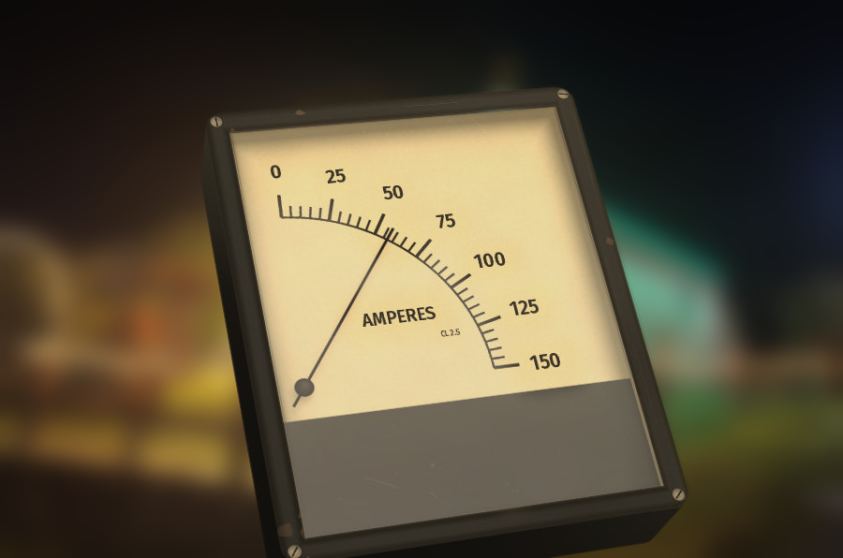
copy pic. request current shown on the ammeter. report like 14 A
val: 57.5 A
